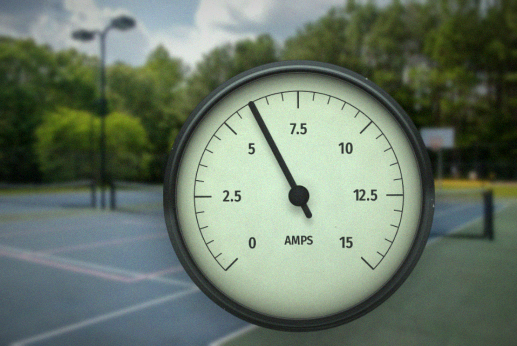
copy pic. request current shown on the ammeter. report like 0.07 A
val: 6 A
